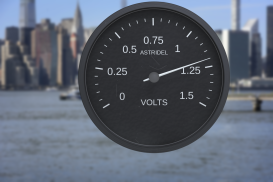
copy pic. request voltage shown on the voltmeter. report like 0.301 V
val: 1.2 V
